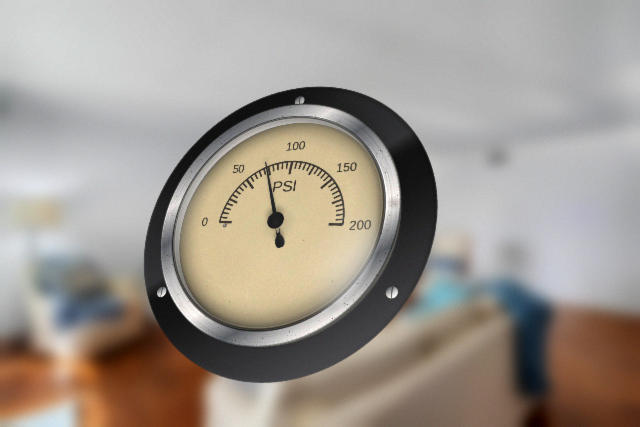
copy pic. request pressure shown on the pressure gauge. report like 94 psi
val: 75 psi
